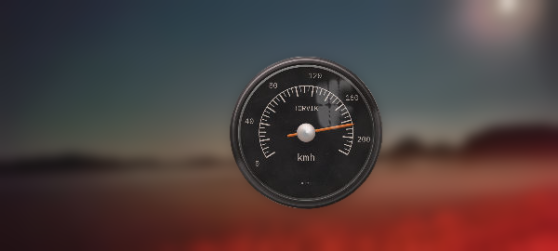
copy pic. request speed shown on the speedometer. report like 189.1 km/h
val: 185 km/h
